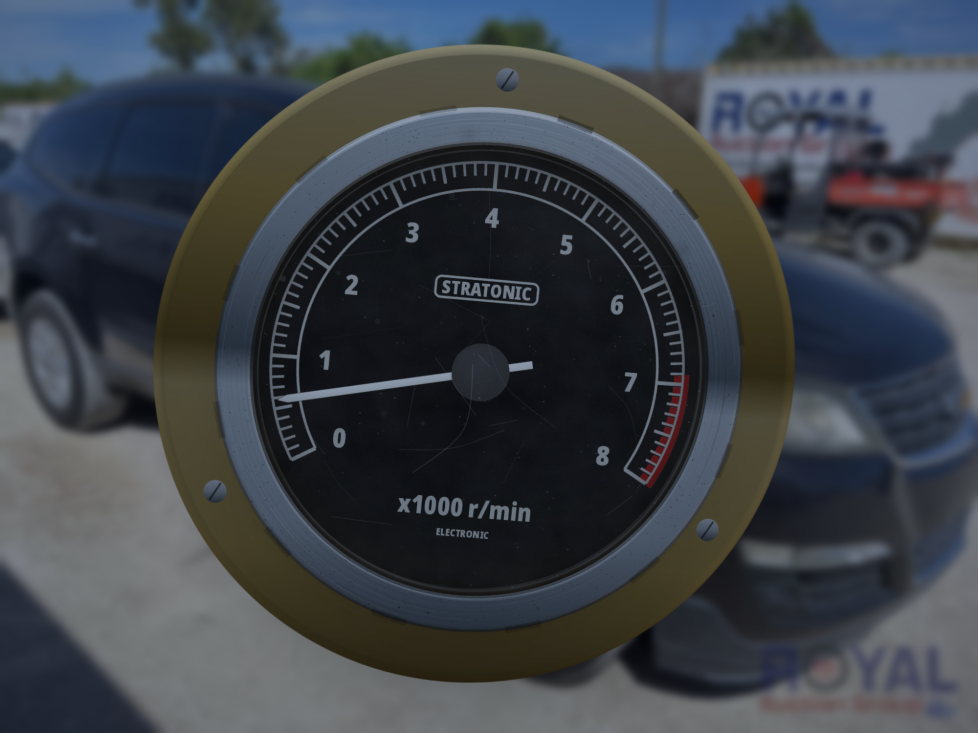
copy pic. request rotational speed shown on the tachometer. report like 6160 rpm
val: 600 rpm
